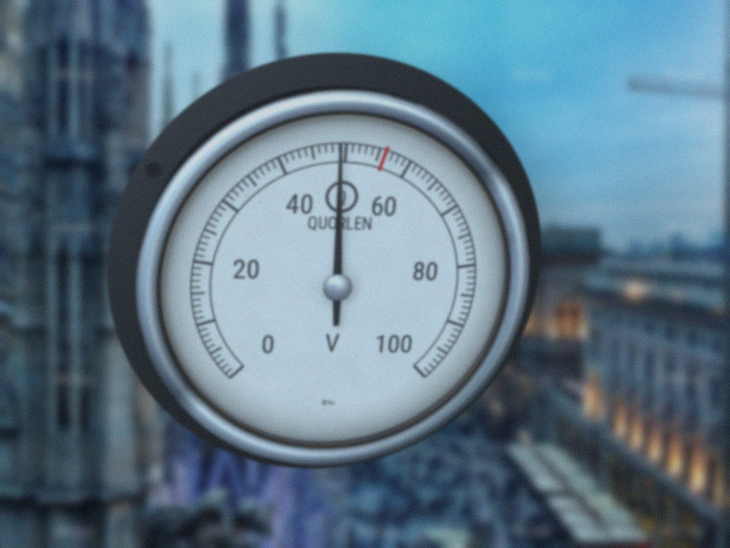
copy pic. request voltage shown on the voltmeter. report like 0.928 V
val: 49 V
